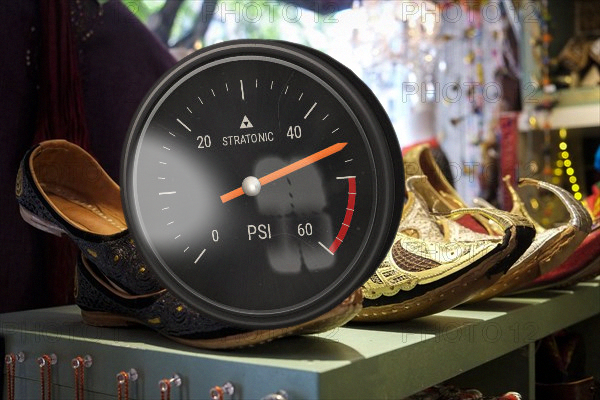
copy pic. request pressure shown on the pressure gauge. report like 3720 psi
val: 46 psi
